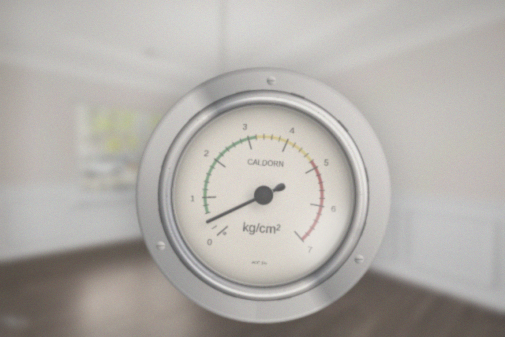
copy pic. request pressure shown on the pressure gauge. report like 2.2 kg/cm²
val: 0.4 kg/cm²
